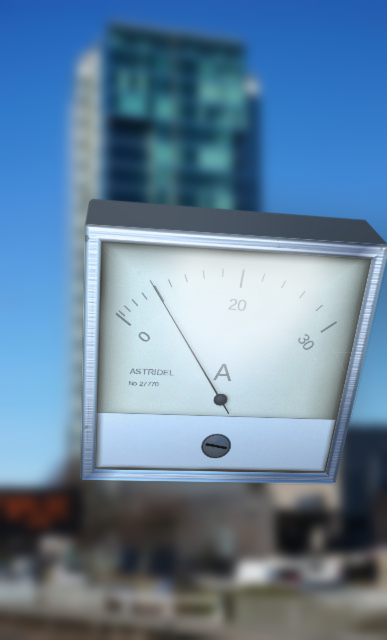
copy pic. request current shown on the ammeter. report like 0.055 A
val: 10 A
